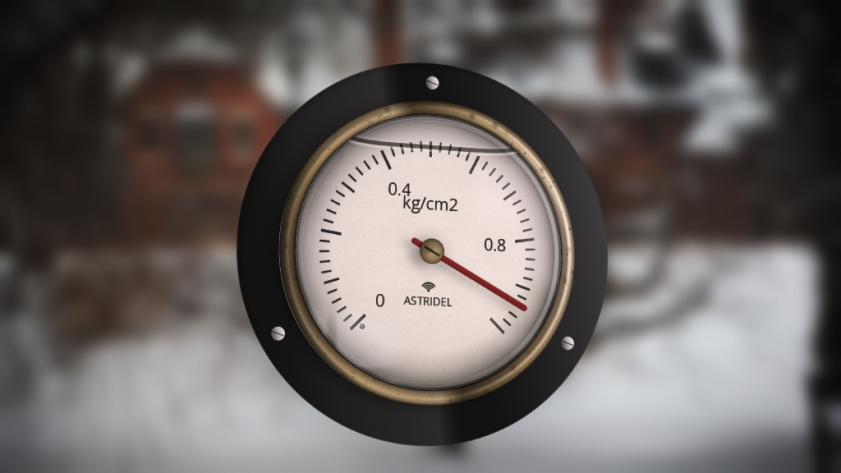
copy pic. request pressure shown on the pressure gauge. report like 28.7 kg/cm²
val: 0.94 kg/cm²
